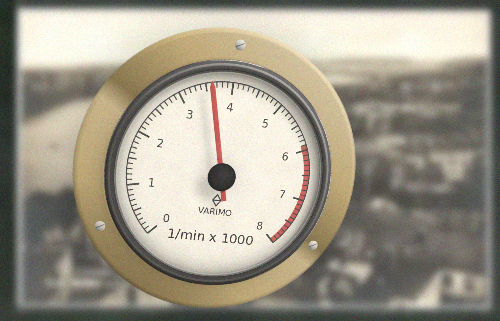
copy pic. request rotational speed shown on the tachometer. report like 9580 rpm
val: 3600 rpm
